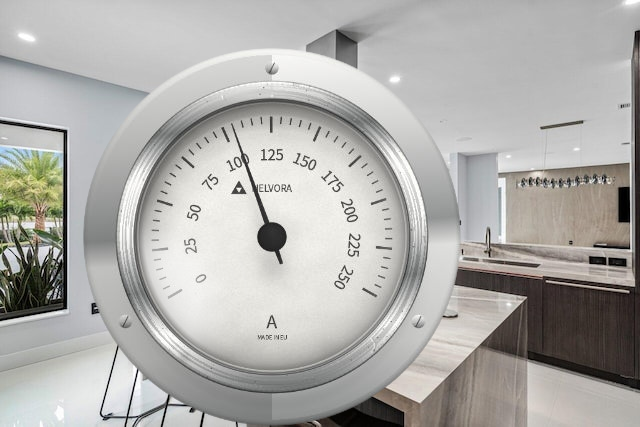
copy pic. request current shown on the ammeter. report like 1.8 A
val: 105 A
